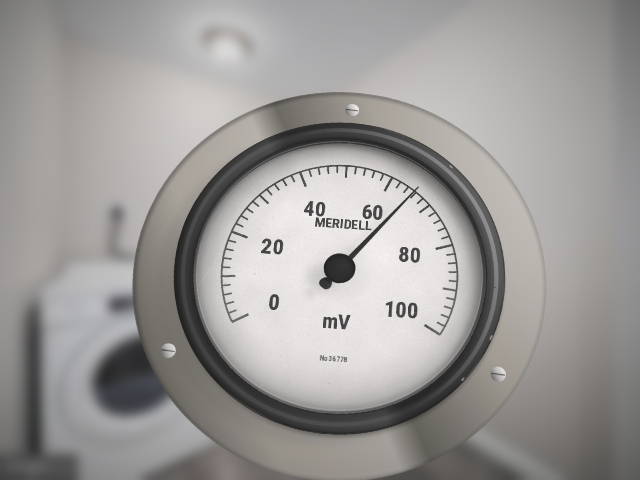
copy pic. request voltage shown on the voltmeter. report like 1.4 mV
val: 66 mV
